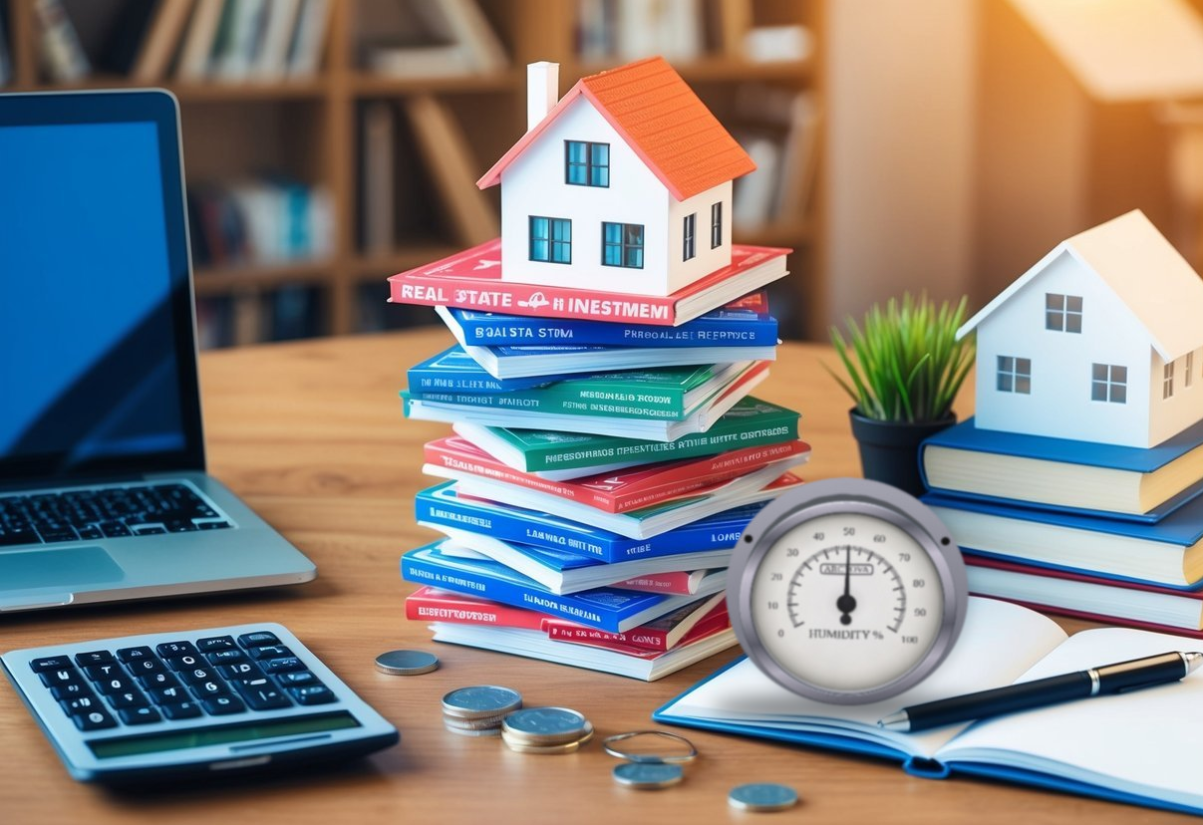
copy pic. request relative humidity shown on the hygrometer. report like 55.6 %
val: 50 %
